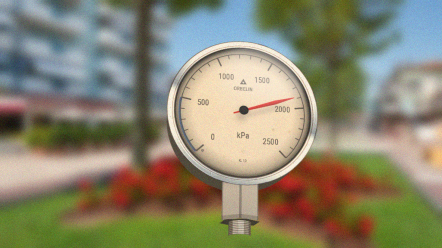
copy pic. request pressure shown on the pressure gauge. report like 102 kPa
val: 1900 kPa
